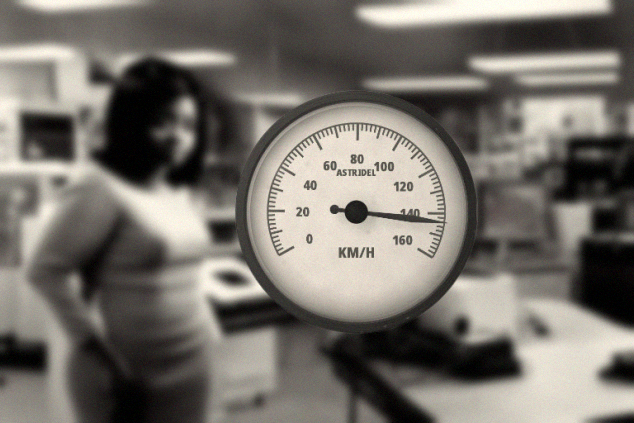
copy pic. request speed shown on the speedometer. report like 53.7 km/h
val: 144 km/h
